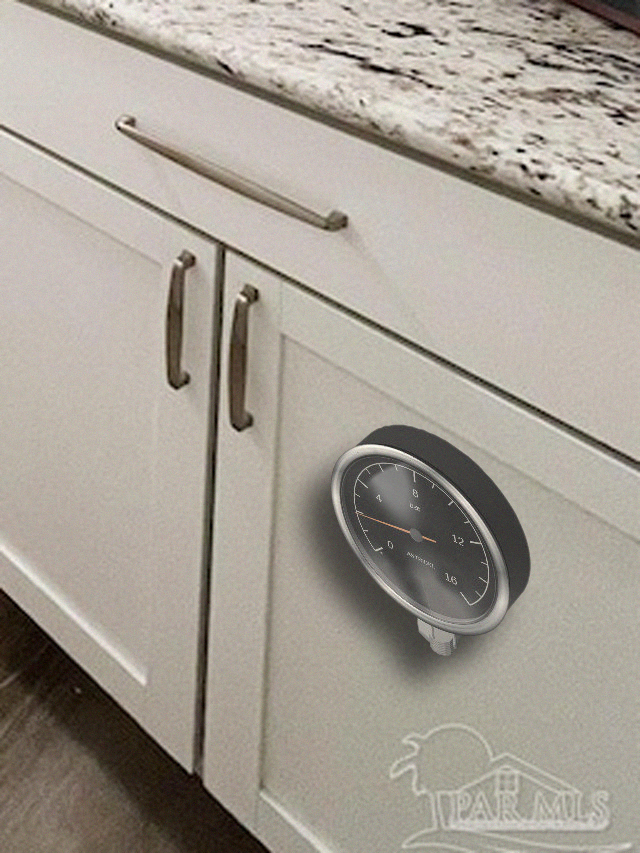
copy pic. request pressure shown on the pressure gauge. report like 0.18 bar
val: 2 bar
